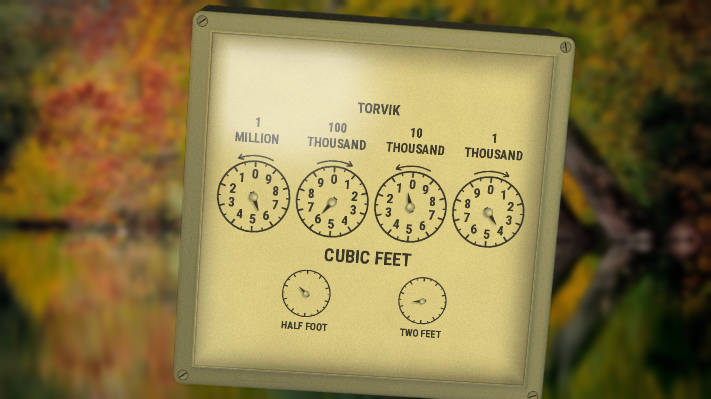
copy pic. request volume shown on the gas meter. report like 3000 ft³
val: 560400 ft³
